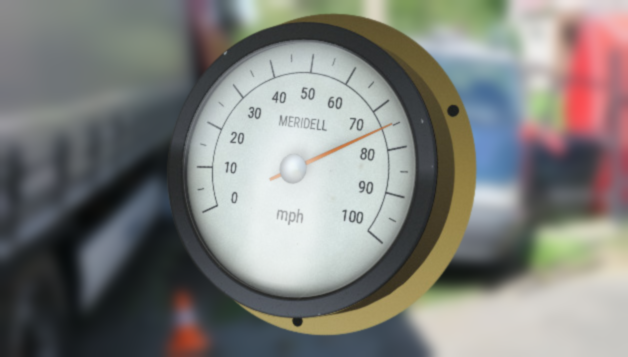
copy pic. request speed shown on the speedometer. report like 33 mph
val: 75 mph
